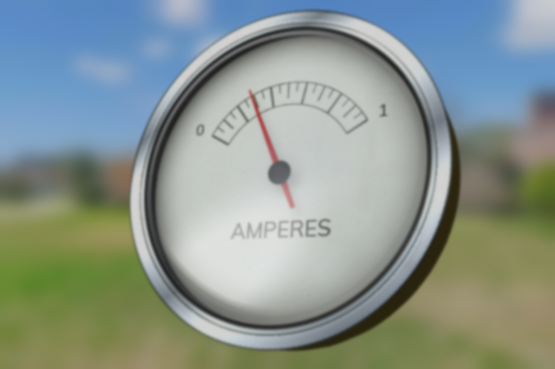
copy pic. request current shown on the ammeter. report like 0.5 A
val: 0.3 A
